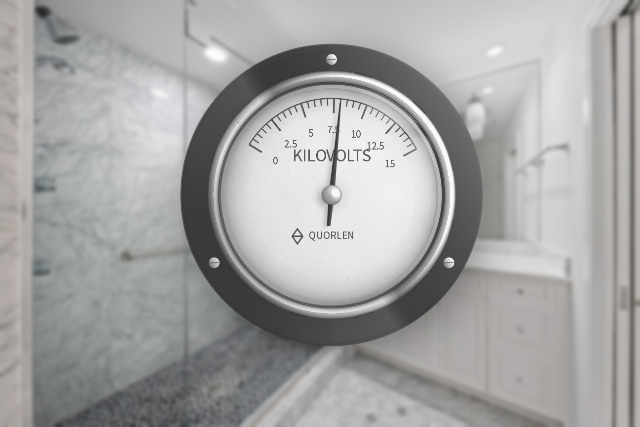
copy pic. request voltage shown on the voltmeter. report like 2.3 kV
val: 8 kV
